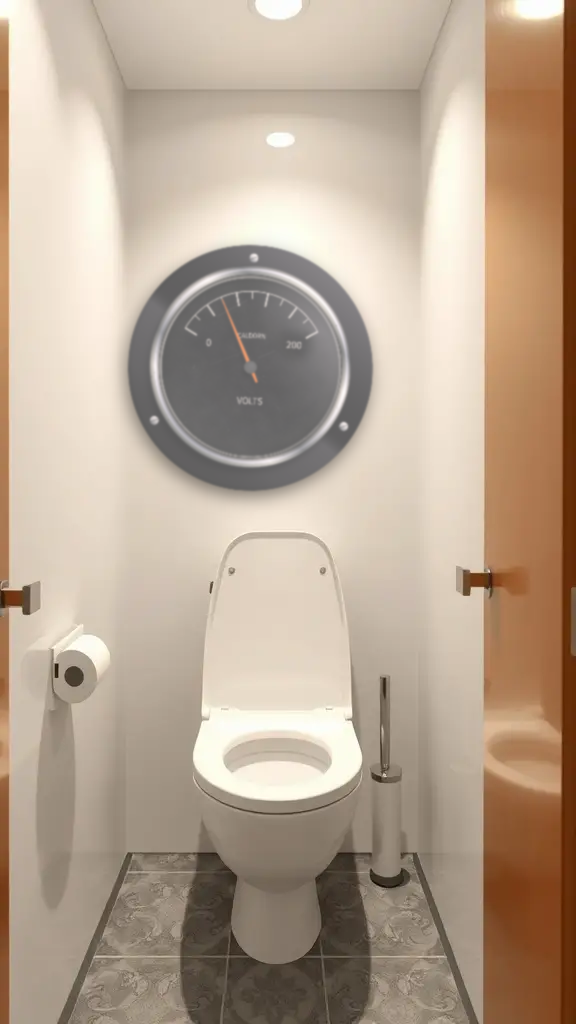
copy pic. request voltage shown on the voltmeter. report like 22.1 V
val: 60 V
